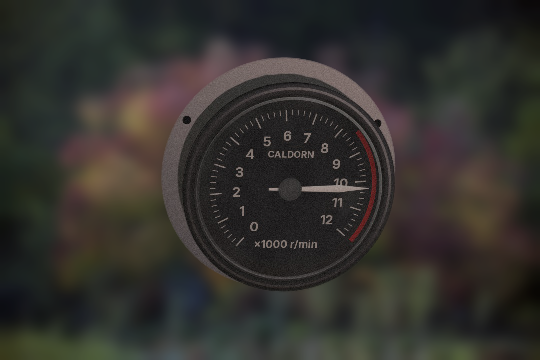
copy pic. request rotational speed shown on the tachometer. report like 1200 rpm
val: 10200 rpm
